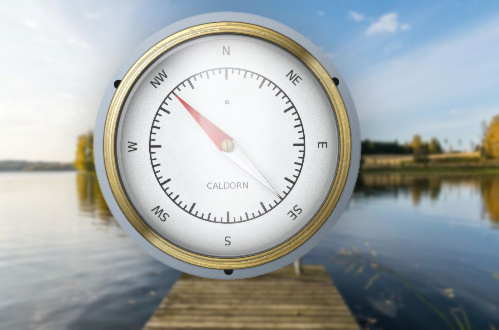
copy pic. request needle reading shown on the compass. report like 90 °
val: 315 °
